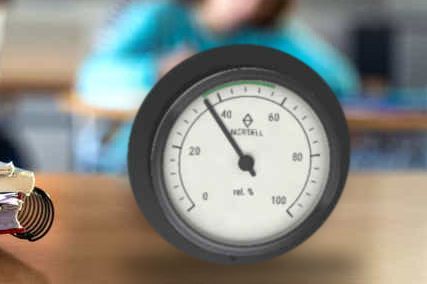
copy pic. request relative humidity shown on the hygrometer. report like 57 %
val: 36 %
